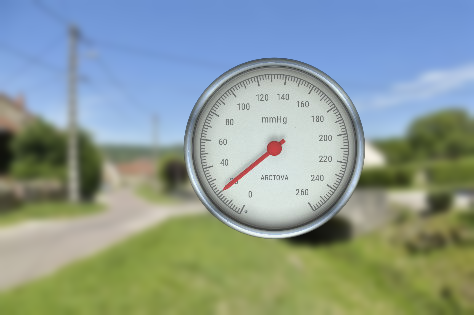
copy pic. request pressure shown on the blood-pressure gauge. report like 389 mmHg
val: 20 mmHg
